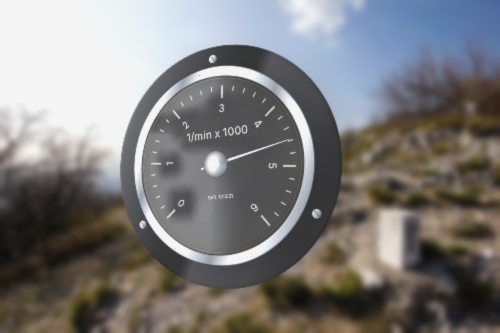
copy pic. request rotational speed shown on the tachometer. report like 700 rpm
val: 4600 rpm
